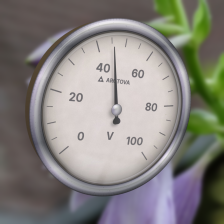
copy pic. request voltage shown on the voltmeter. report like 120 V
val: 45 V
